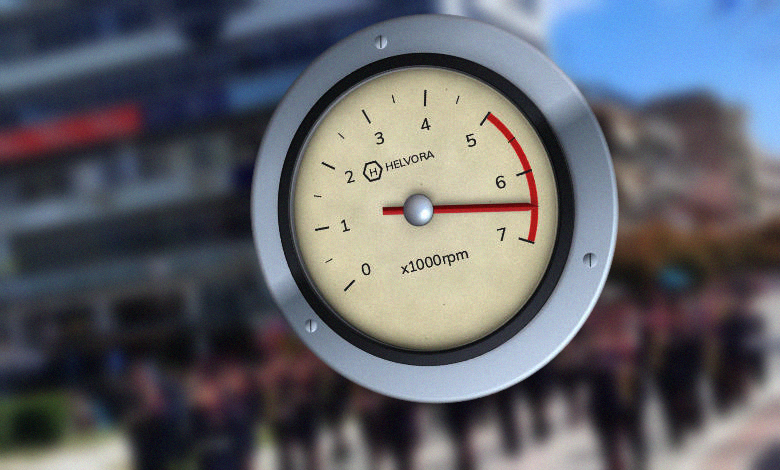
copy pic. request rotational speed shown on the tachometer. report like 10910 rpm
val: 6500 rpm
